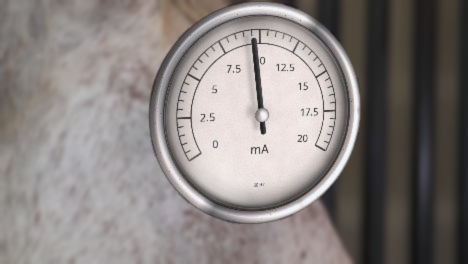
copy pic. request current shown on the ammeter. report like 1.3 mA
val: 9.5 mA
